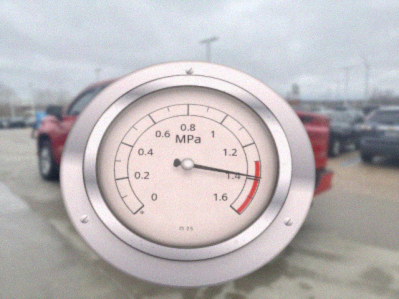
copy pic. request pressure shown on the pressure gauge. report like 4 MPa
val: 1.4 MPa
